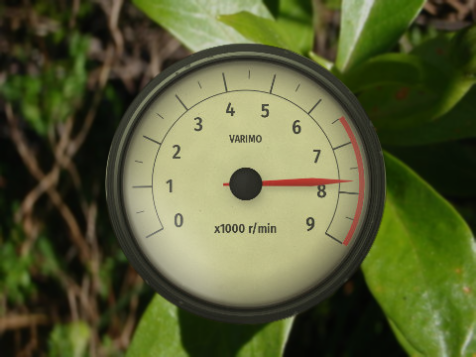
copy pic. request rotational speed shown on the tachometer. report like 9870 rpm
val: 7750 rpm
